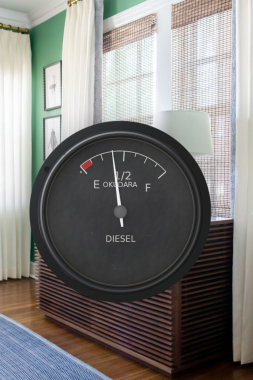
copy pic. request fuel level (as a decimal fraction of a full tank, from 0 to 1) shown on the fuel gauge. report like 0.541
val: 0.375
